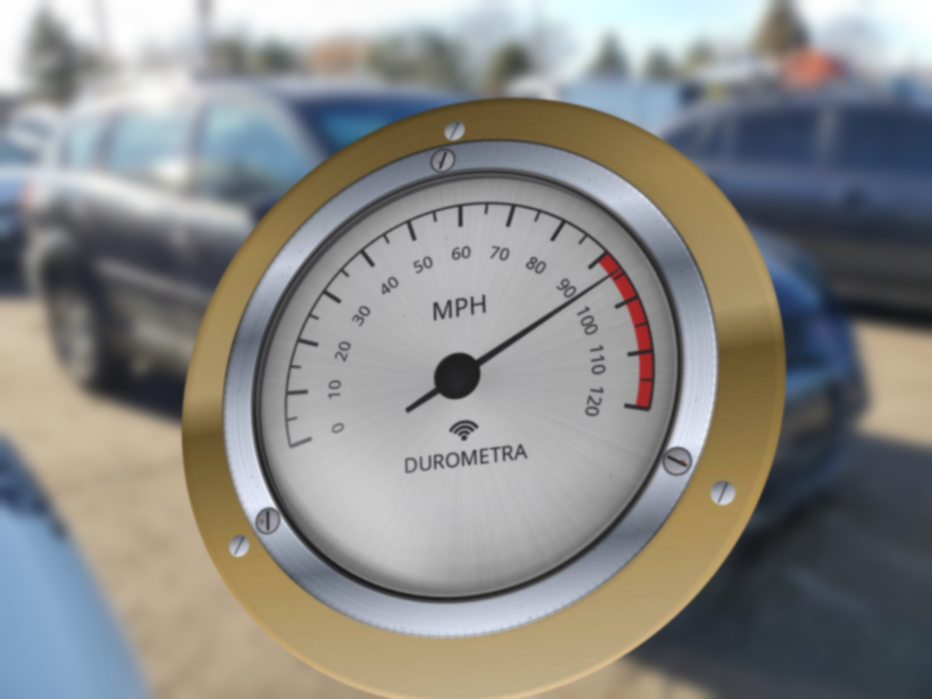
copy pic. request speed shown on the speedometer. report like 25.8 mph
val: 95 mph
